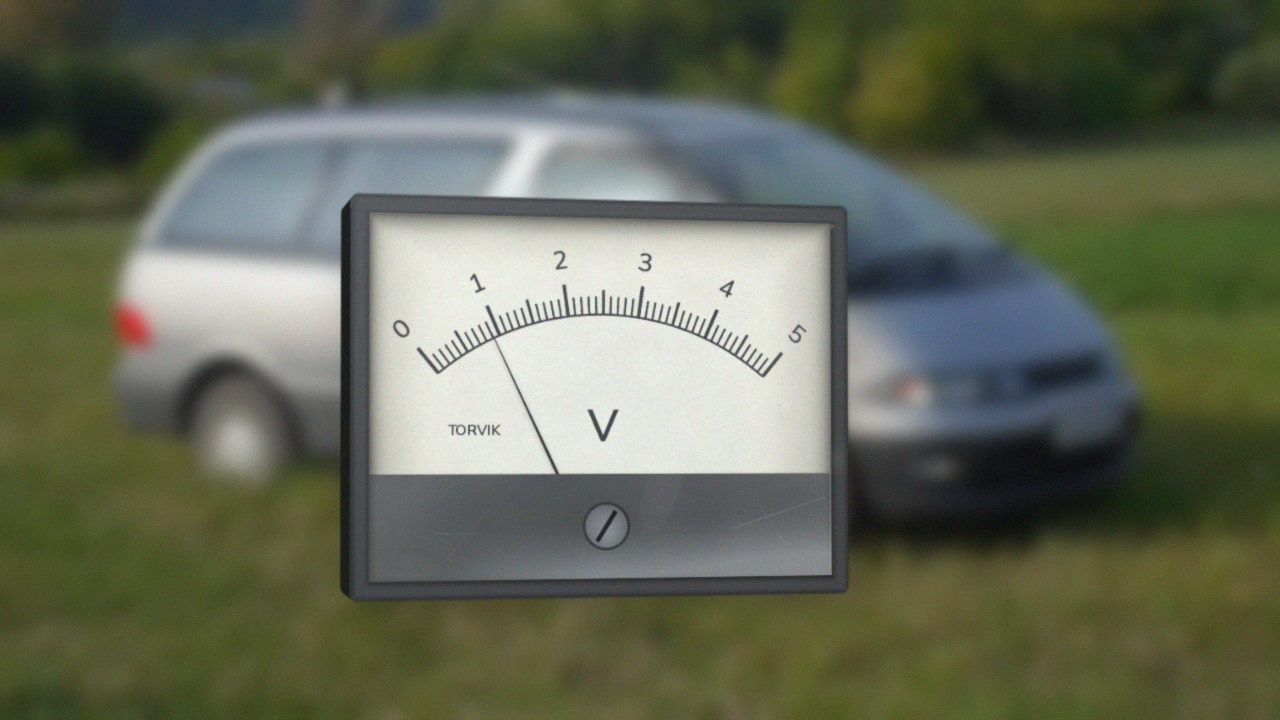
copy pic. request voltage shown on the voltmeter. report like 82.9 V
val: 0.9 V
